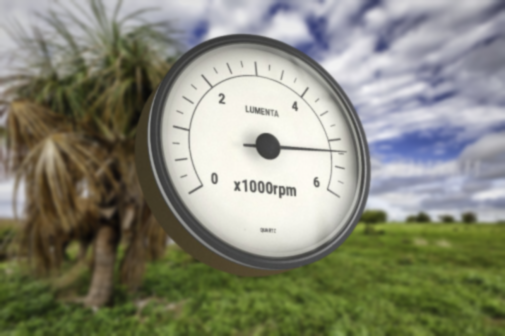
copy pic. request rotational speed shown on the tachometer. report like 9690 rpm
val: 5250 rpm
